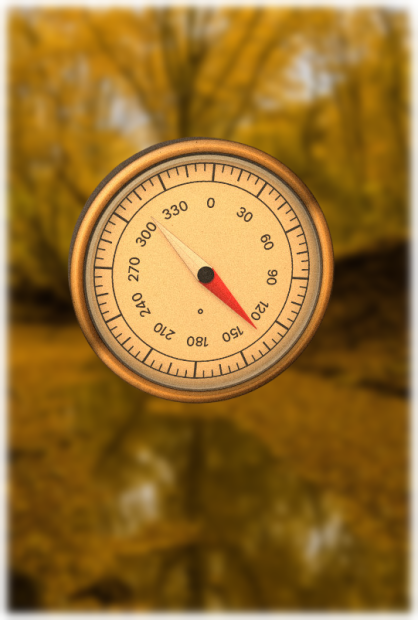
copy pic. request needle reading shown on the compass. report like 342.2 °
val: 132.5 °
